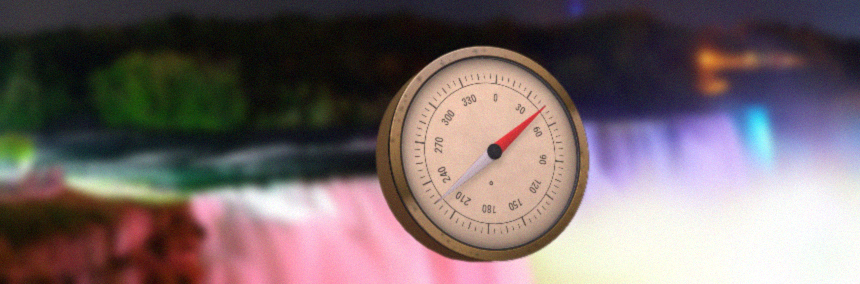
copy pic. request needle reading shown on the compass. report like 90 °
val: 45 °
